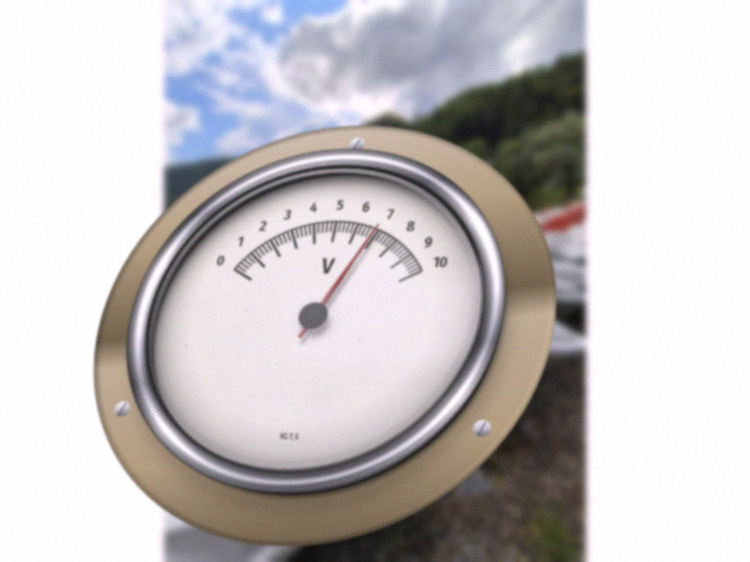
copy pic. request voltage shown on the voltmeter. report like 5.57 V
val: 7 V
